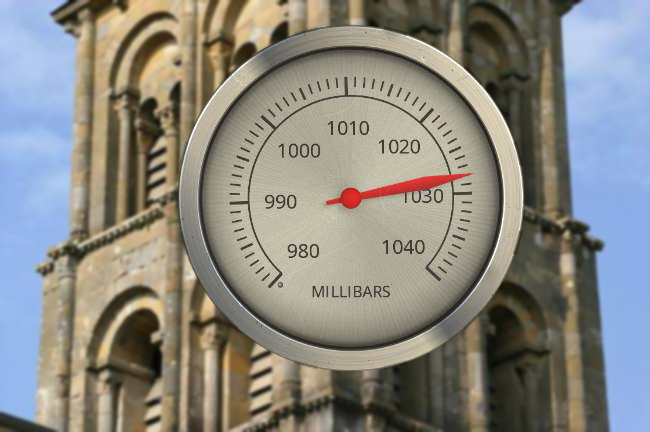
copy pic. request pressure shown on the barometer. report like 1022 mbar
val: 1028 mbar
